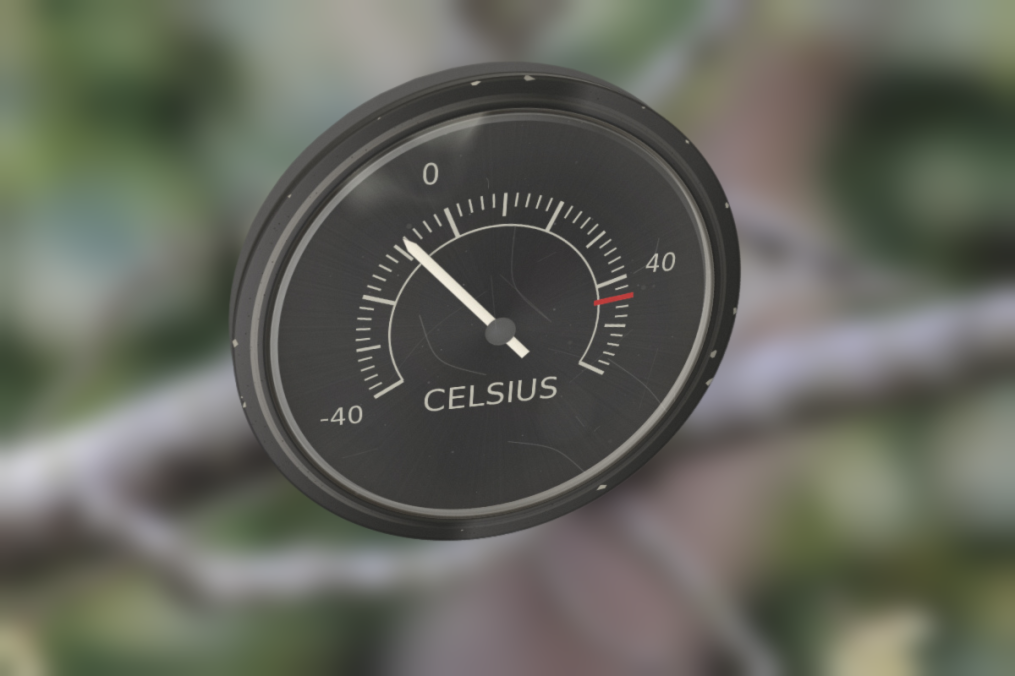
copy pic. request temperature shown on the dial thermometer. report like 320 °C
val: -8 °C
